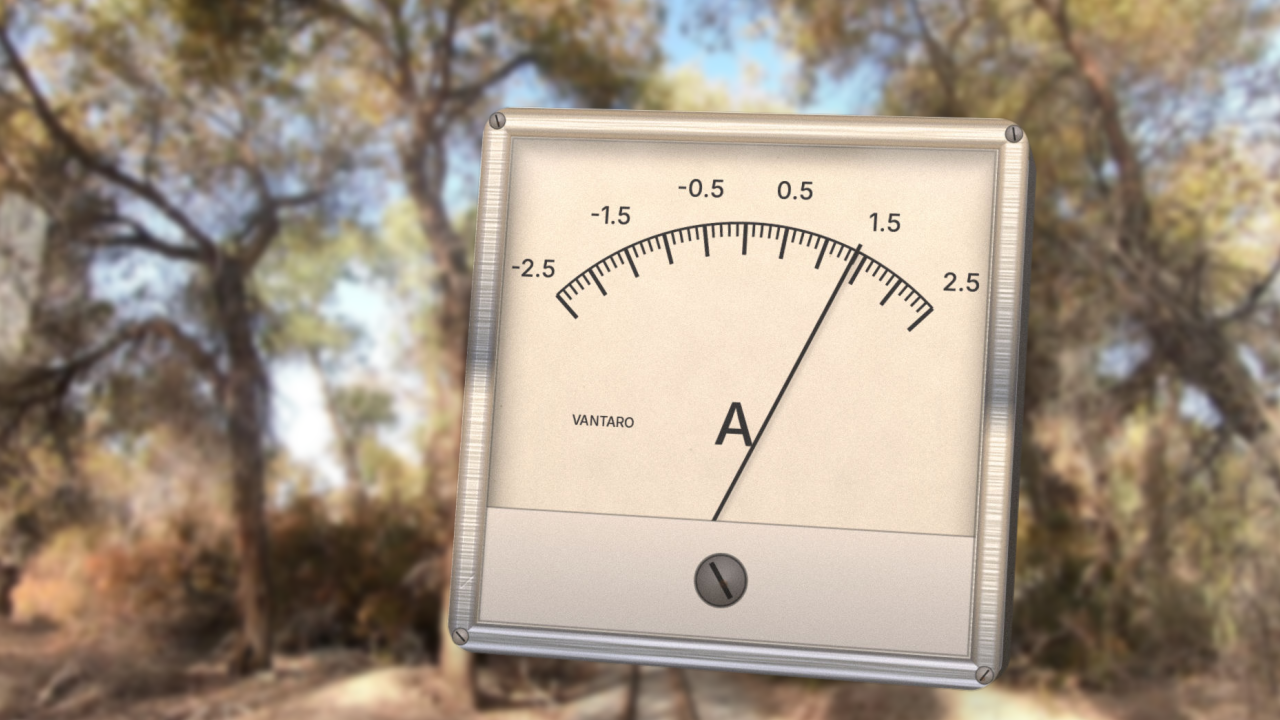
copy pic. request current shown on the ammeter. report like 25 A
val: 1.4 A
